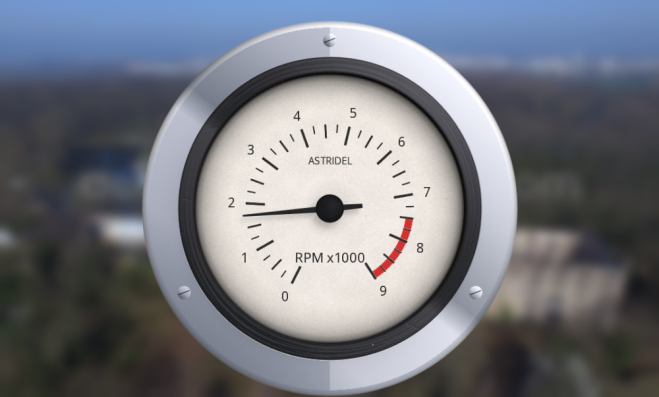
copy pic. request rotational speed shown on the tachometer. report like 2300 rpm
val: 1750 rpm
